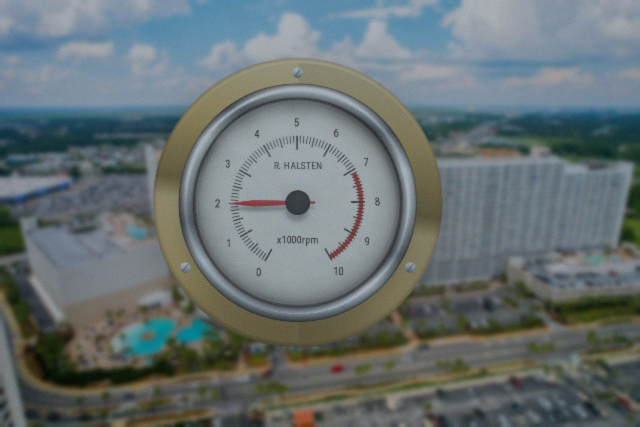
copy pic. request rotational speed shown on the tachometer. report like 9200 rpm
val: 2000 rpm
